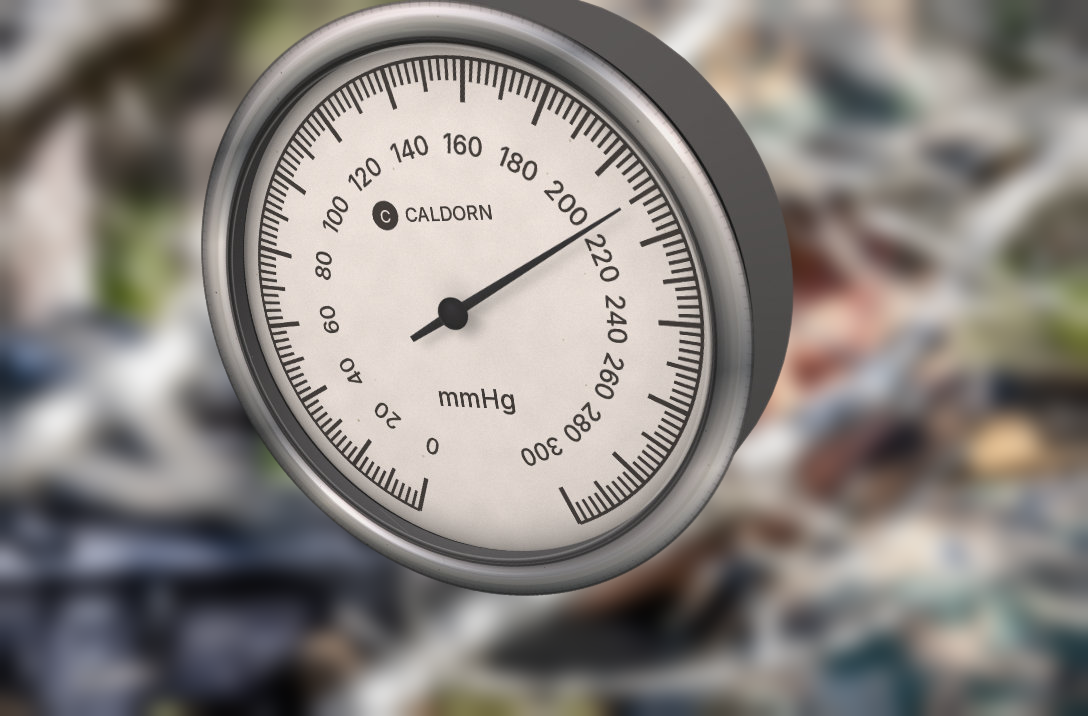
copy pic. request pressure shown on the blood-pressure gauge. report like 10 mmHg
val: 210 mmHg
